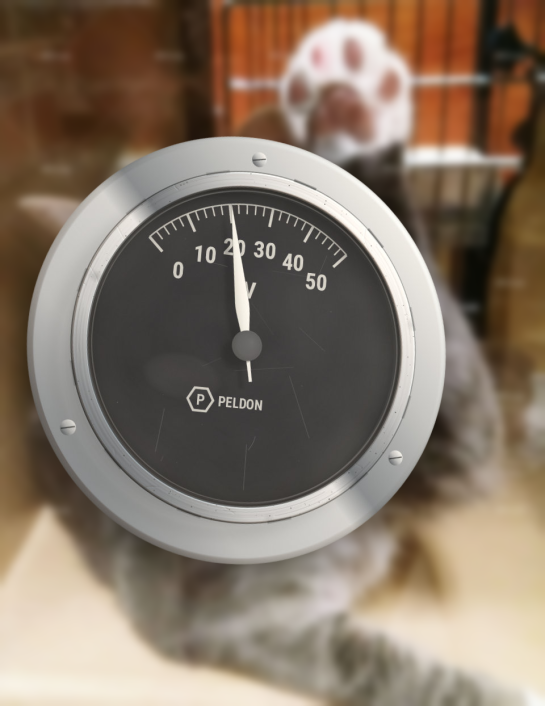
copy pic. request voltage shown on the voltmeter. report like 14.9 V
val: 20 V
